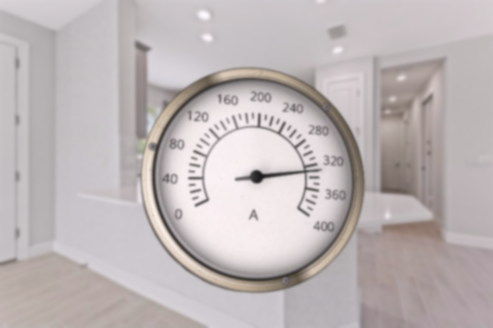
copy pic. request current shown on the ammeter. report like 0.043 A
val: 330 A
